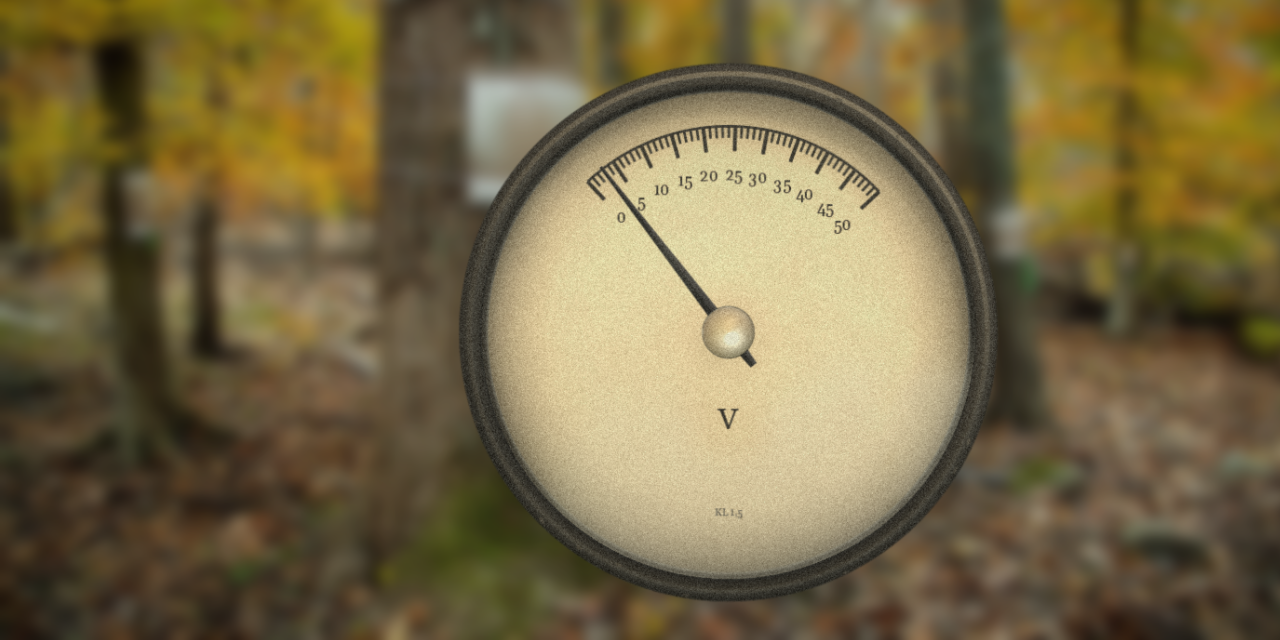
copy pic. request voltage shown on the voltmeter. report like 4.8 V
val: 3 V
